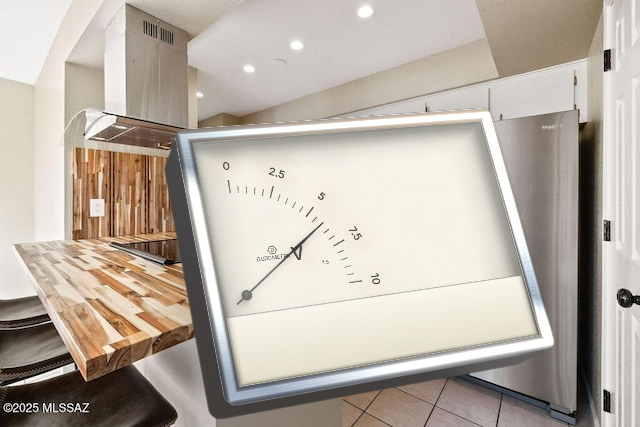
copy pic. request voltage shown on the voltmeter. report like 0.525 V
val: 6 V
